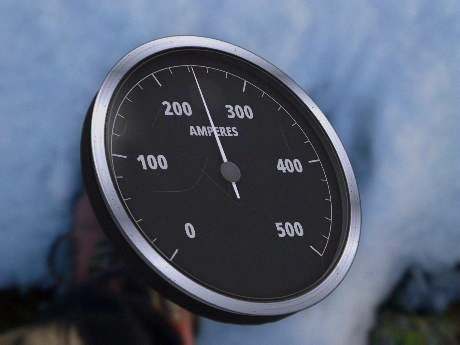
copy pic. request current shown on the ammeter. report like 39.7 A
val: 240 A
